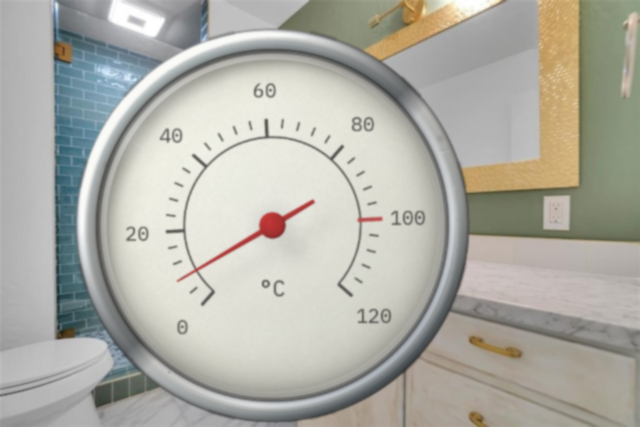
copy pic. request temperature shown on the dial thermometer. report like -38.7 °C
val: 8 °C
